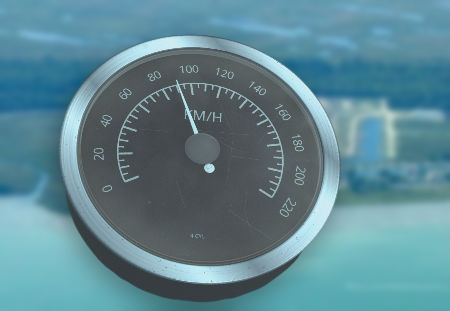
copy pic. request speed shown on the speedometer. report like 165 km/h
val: 90 km/h
